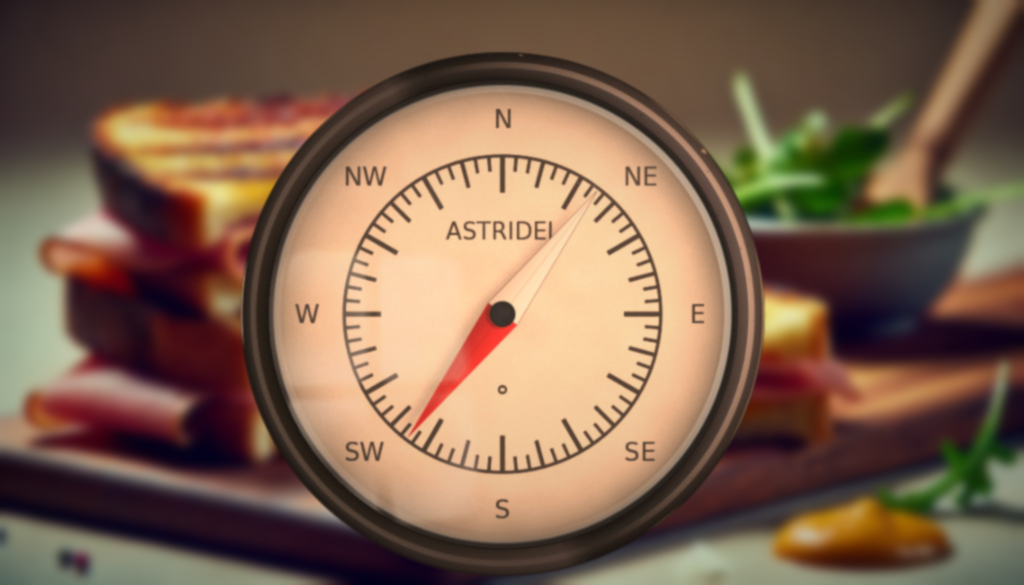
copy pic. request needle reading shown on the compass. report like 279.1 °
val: 217.5 °
